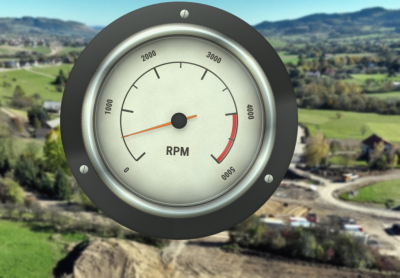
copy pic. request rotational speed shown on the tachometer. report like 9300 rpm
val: 500 rpm
